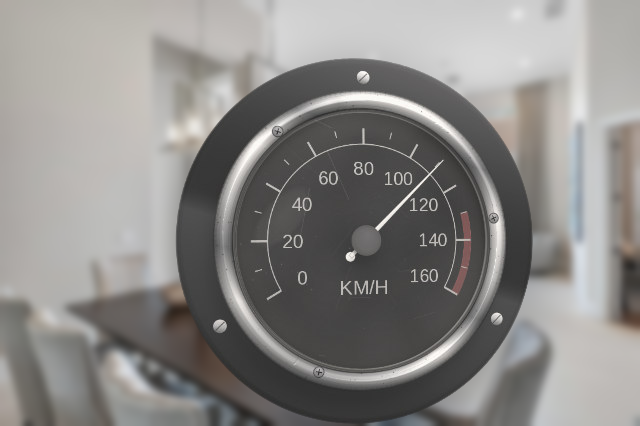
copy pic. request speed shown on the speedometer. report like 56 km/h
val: 110 km/h
